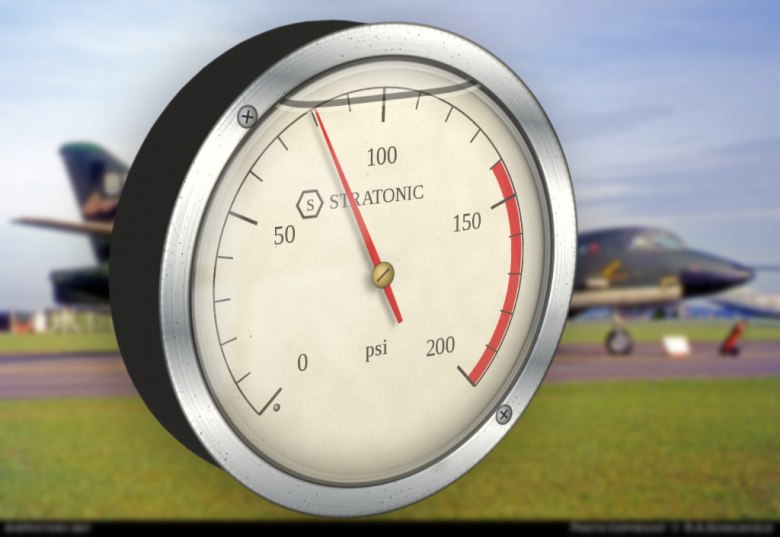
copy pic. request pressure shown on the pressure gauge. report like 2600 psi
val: 80 psi
